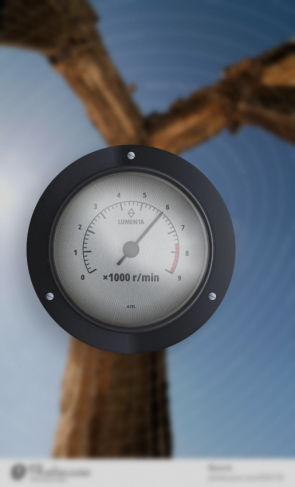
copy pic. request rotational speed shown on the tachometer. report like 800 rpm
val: 6000 rpm
